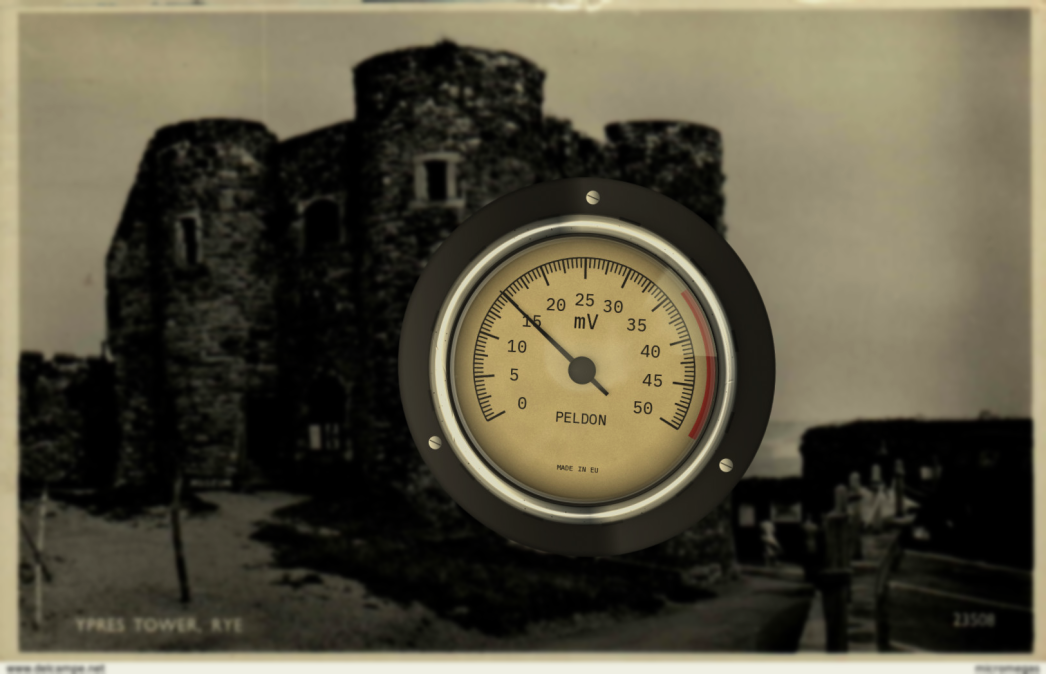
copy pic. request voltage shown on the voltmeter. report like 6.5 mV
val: 15 mV
